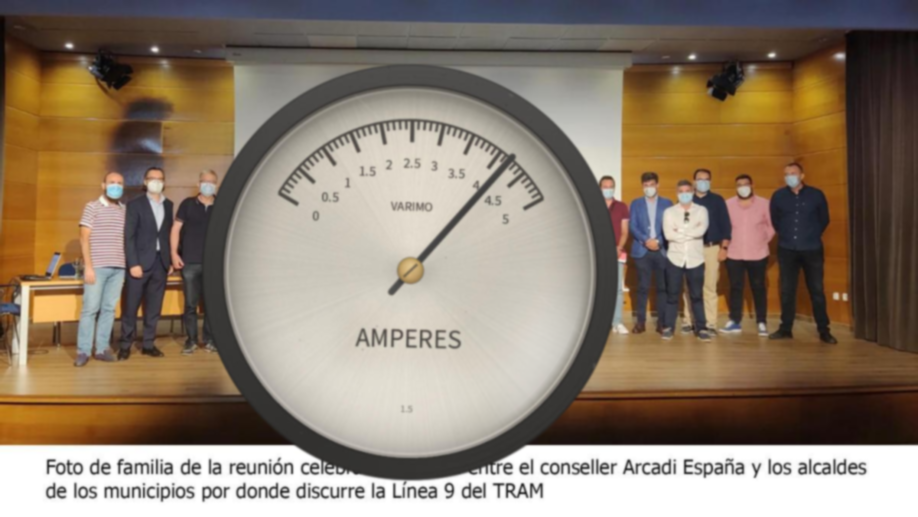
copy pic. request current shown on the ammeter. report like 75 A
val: 4.2 A
